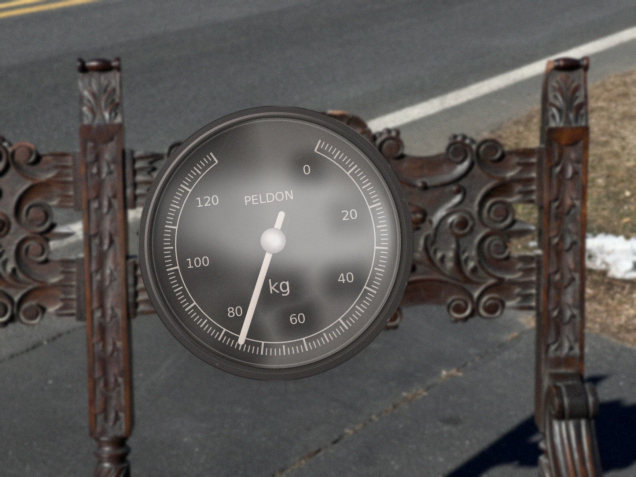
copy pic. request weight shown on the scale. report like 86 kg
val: 75 kg
